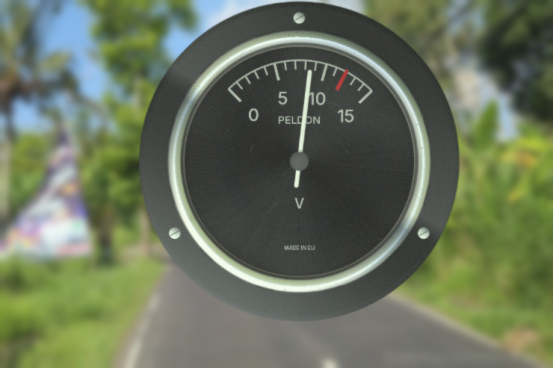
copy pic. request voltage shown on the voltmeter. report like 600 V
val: 8.5 V
